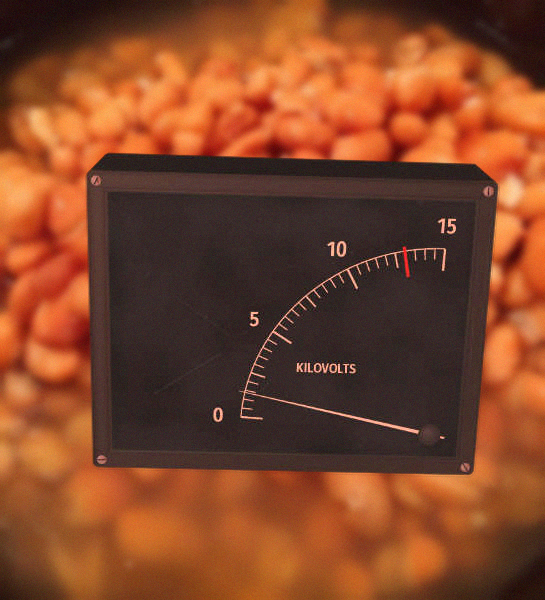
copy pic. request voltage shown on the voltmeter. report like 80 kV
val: 1.5 kV
